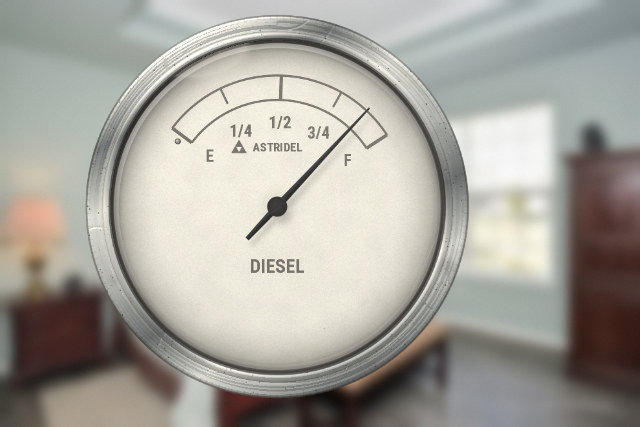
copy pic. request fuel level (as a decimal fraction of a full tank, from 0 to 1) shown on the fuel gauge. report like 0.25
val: 0.875
